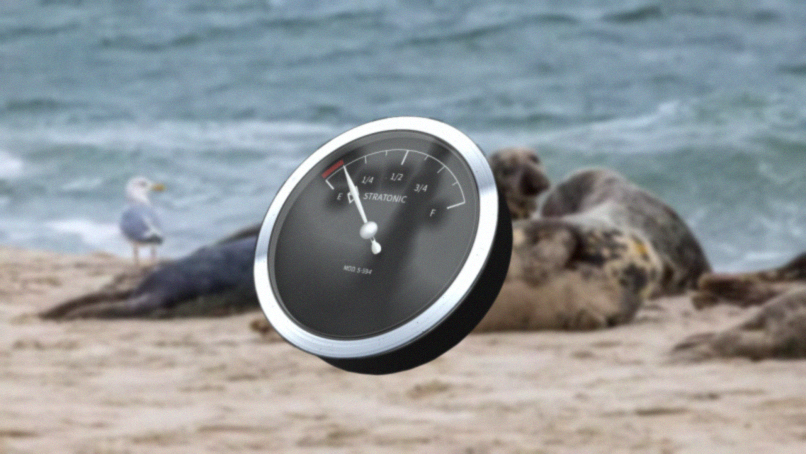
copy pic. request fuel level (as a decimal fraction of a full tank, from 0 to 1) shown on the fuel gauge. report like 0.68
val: 0.125
